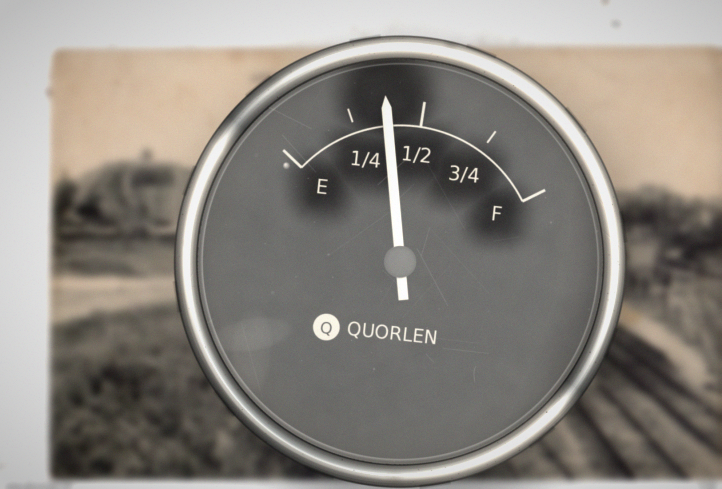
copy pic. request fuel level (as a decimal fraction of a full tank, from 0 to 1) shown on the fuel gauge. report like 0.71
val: 0.375
